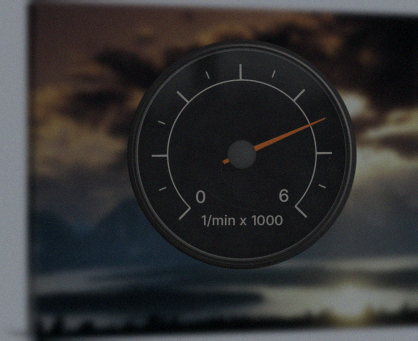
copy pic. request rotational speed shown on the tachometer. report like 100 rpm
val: 4500 rpm
